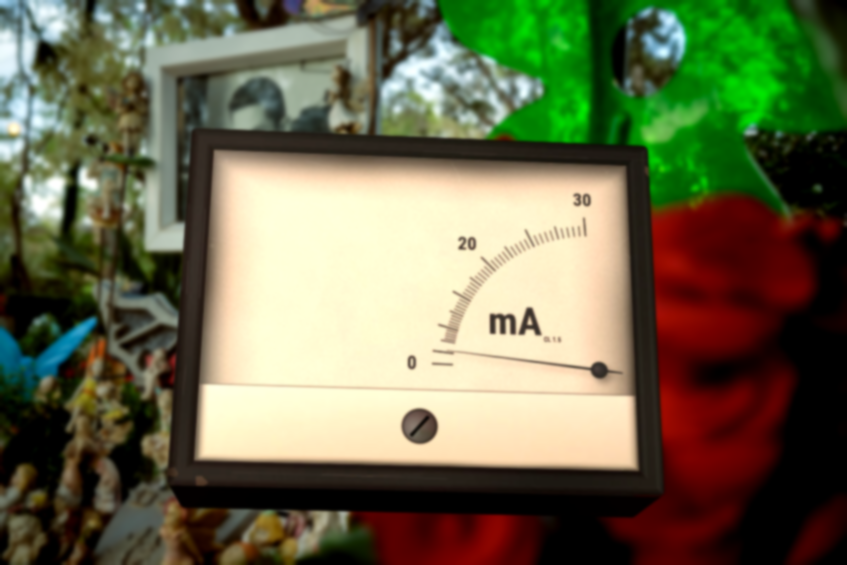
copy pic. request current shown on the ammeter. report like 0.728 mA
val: 5 mA
